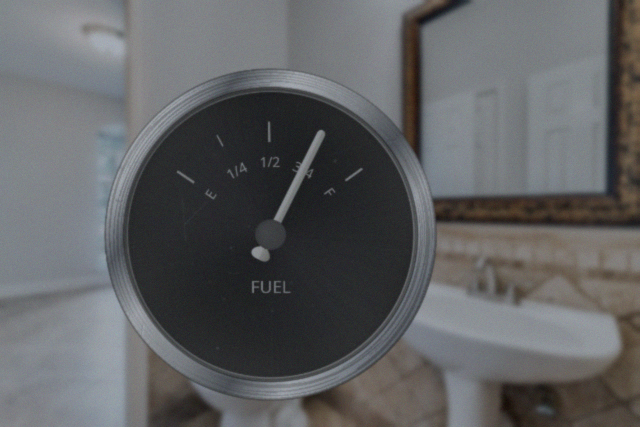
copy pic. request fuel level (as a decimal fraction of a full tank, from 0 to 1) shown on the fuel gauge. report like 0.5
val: 0.75
